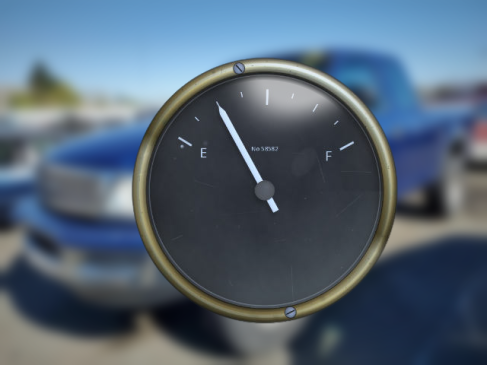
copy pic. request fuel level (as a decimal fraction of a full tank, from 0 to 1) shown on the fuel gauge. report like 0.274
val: 0.25
